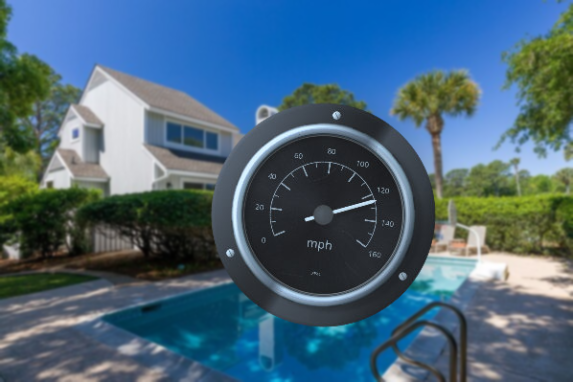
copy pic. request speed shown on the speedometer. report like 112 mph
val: 125 mph
